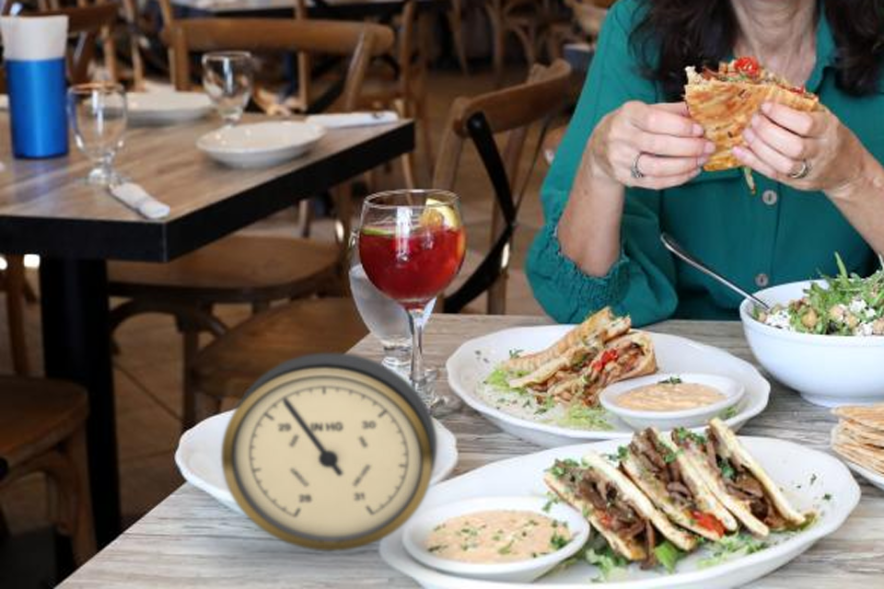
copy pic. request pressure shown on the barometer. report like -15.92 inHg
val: 29.2 inHg
